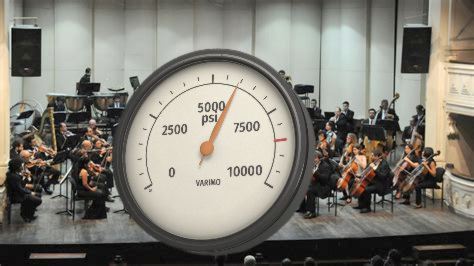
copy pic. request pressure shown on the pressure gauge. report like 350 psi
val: 6000 psi
